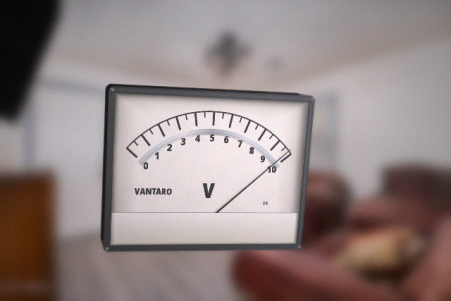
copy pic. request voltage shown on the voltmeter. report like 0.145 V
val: 9.75 V
